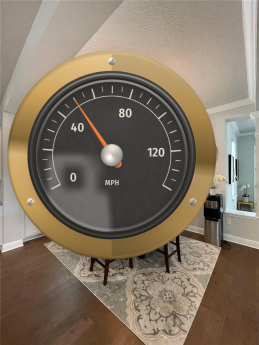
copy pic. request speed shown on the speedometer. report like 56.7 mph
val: 50 mph
